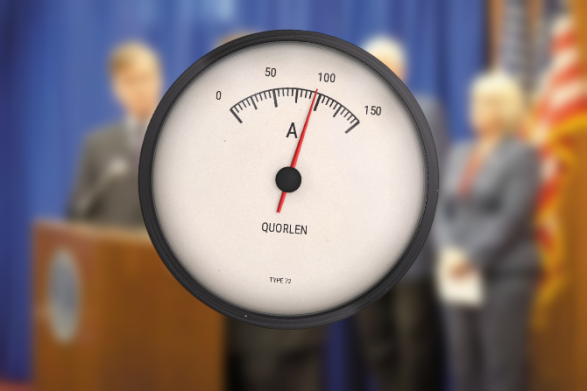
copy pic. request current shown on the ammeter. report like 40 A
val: 95 A
